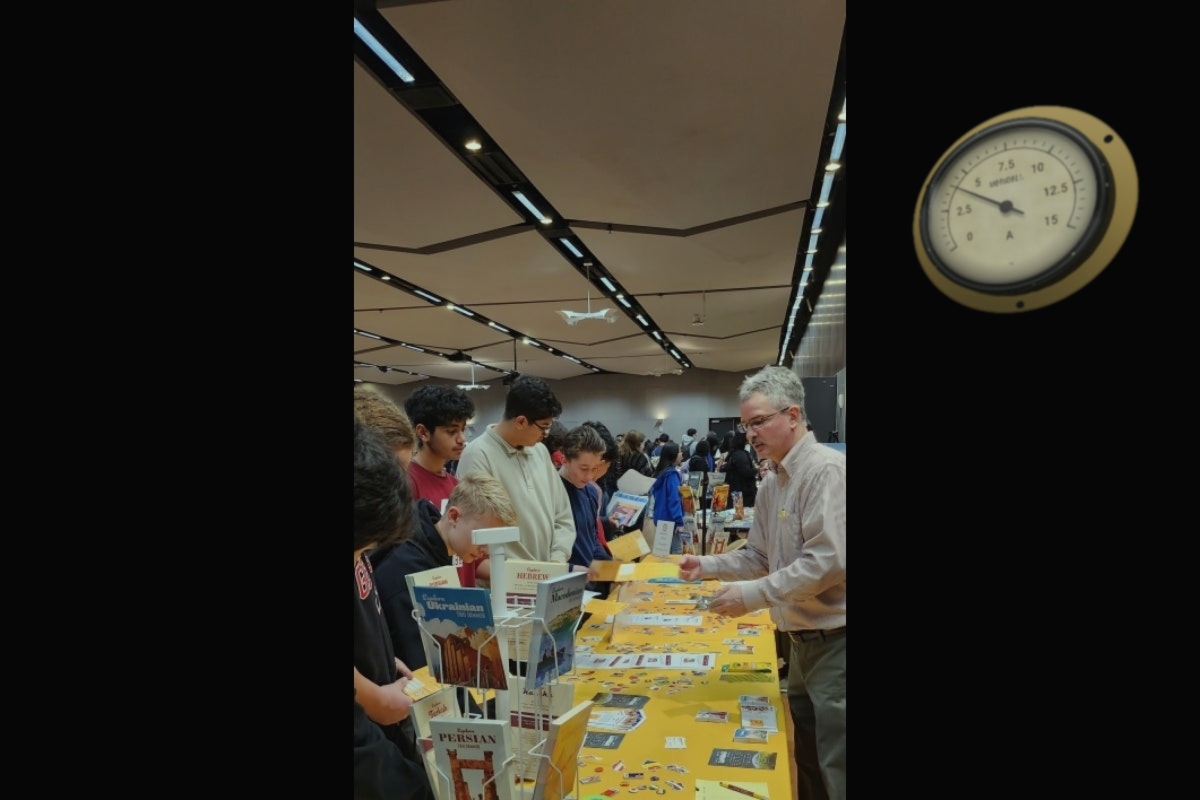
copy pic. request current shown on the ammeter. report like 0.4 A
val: 4 A
